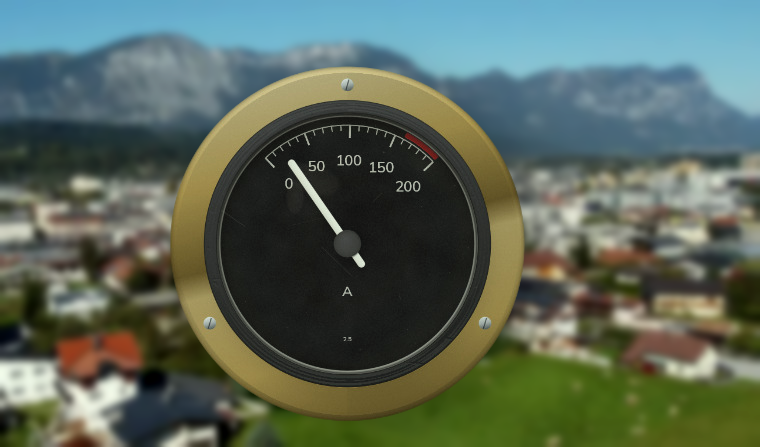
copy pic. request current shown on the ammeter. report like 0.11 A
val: 20 A
